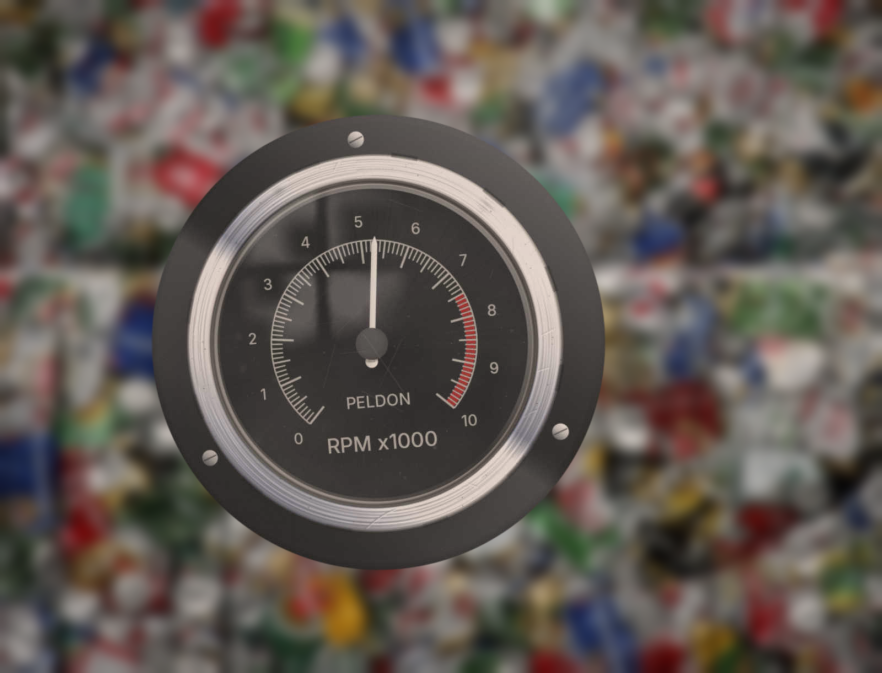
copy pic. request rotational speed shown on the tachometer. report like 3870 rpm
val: 5300 rpm
